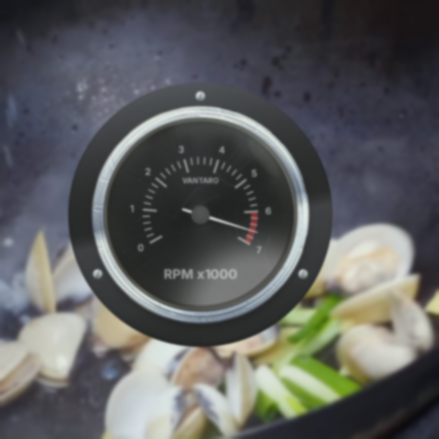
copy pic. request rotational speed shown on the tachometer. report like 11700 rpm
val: 6600 rpm
